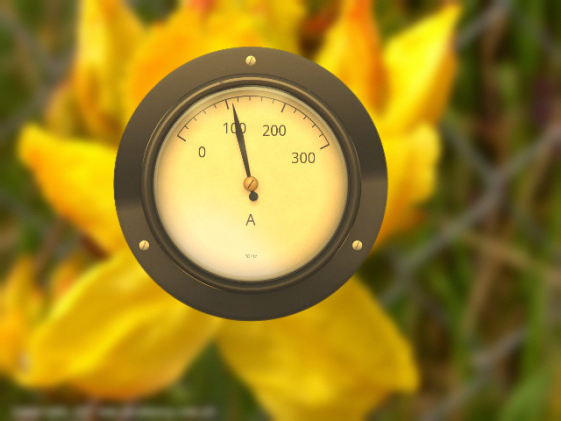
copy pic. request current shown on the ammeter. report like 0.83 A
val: 110 A
